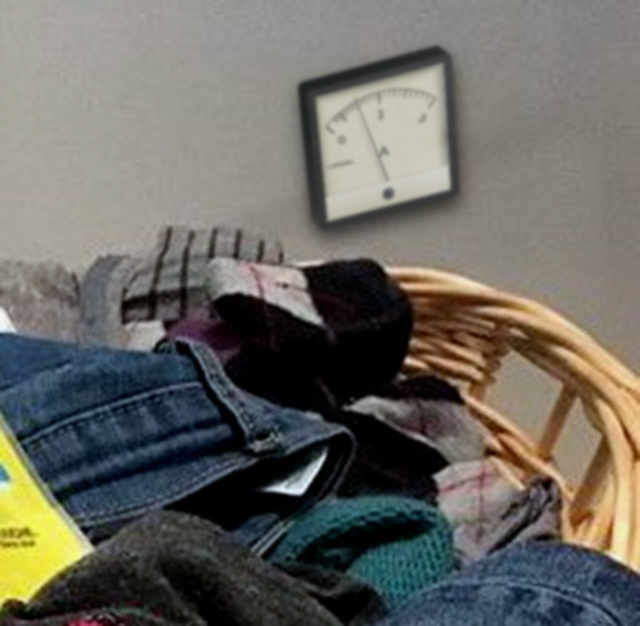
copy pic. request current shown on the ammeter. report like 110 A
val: 1.5 A
